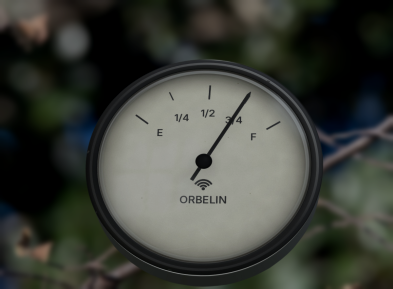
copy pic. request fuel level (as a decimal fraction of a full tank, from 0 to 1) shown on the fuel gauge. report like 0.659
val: 0.75
